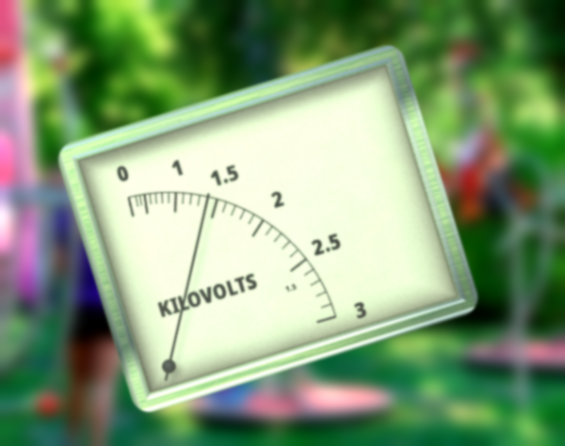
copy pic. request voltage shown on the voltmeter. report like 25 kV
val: 1.4 kV
